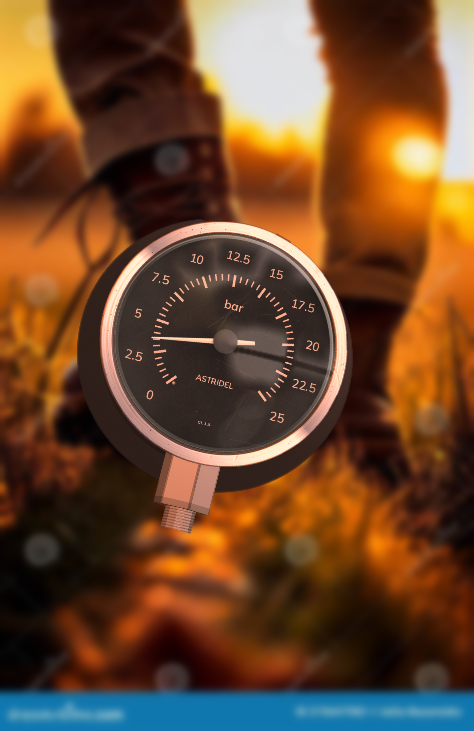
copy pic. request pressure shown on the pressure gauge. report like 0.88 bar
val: 3.5 bar
